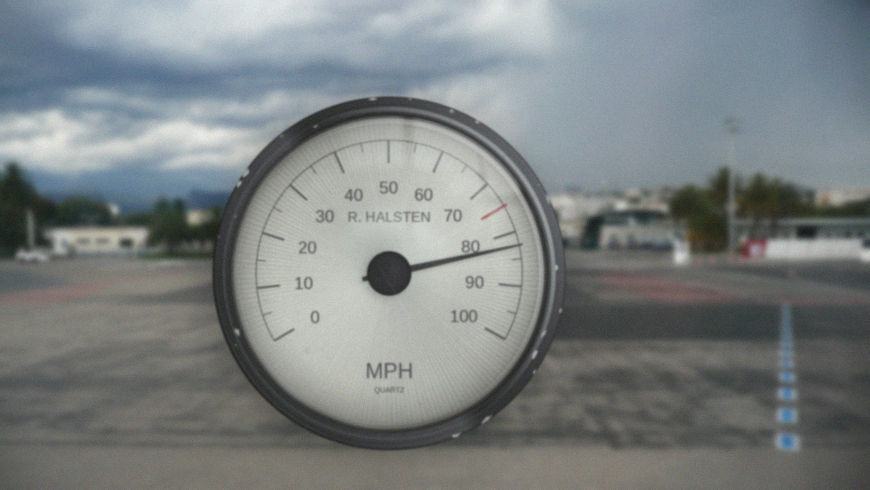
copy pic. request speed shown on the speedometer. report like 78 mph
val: 82.5 mph
